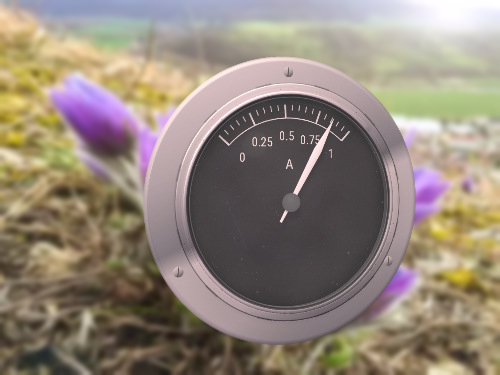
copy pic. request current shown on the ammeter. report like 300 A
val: 0.85 A
